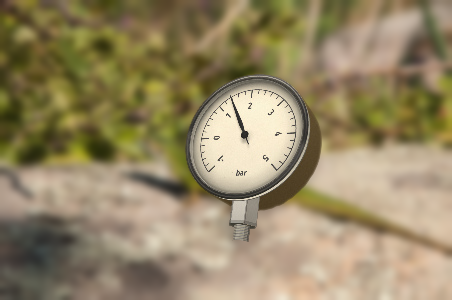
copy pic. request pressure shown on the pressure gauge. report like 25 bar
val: 1.4 bar
